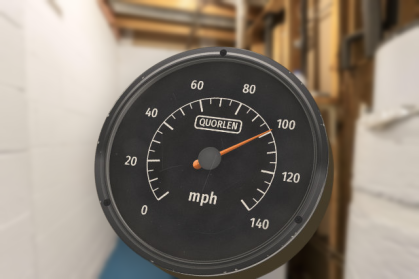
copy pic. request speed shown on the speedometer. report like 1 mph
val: 100 mph
